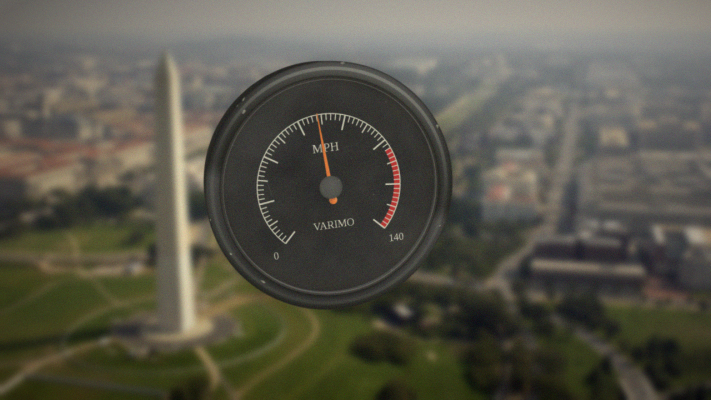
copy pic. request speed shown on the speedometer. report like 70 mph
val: 68 mph
